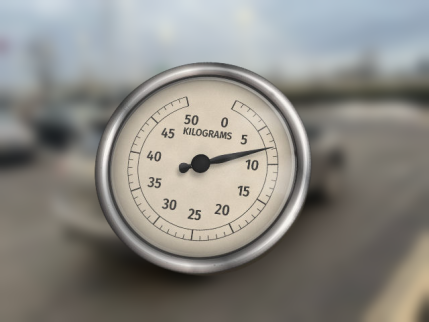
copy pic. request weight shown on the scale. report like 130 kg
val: 8 kg
